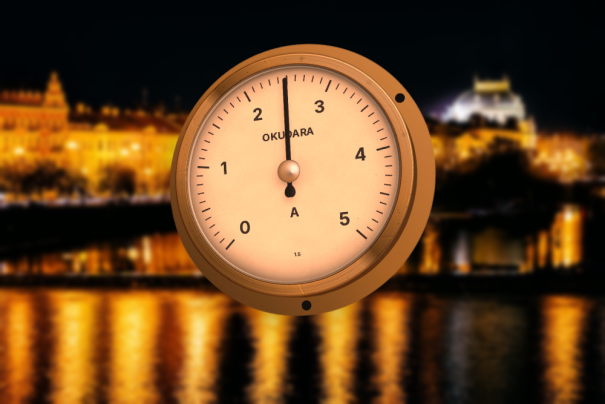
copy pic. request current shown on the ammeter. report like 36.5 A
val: 2.5 A
